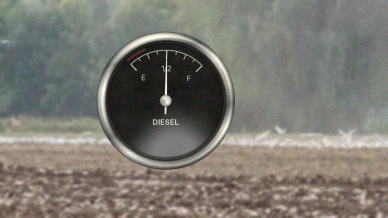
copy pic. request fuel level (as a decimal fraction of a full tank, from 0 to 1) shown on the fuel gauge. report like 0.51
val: 0.5
